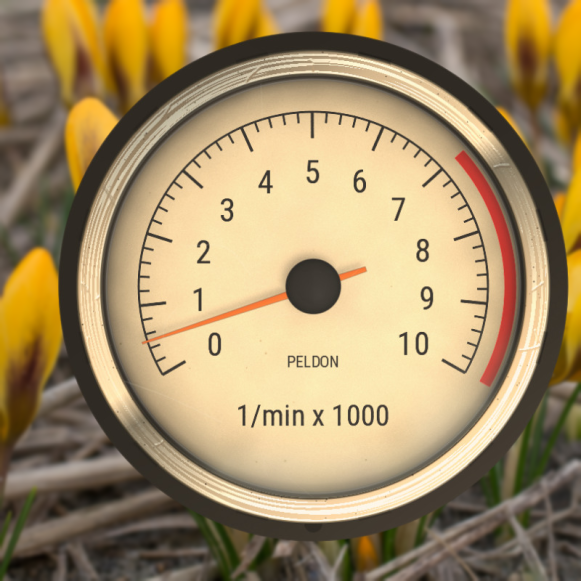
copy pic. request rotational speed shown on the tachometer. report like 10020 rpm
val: 500 rpm
